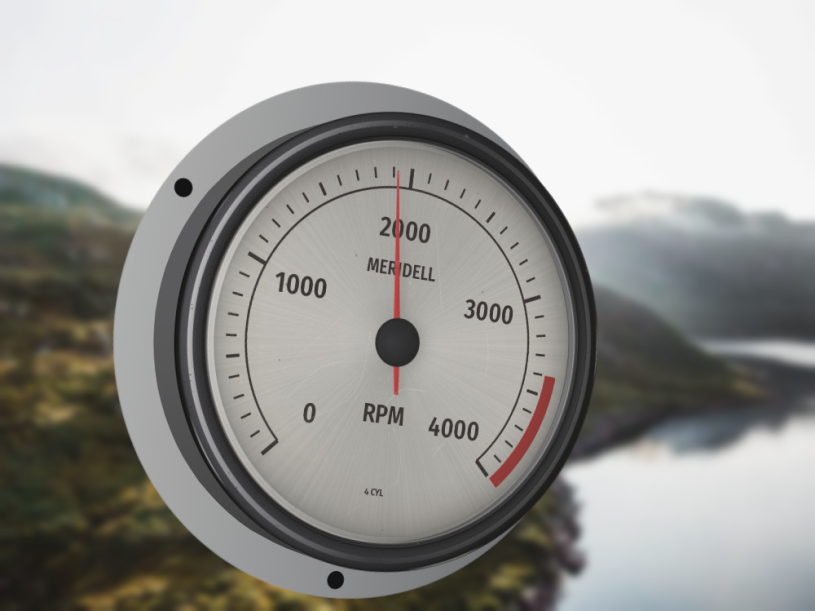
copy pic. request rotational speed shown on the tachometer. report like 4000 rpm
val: 1900 rpm
